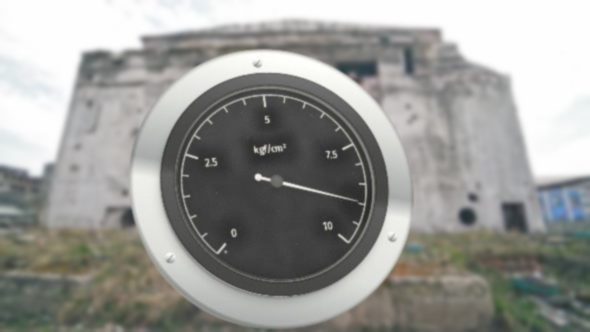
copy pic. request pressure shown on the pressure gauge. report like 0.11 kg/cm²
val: 9 kg/cm²
